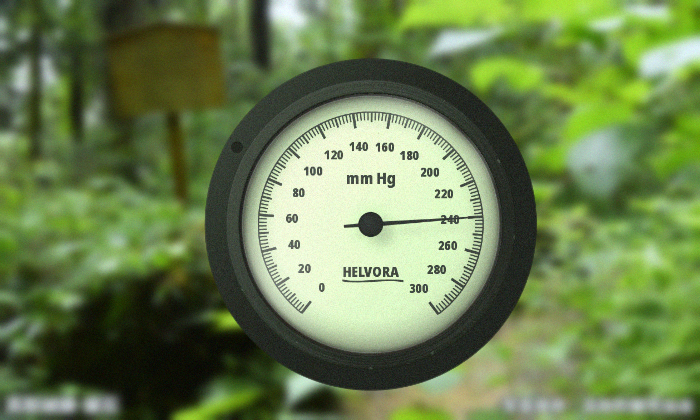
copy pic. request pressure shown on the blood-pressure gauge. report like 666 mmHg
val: 240 mmHg
